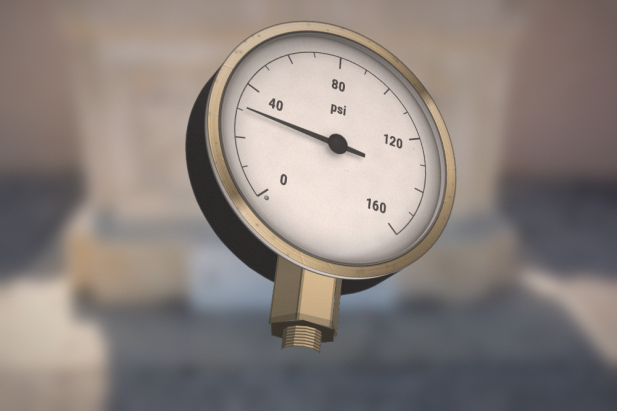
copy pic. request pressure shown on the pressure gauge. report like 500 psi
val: 30 psi
